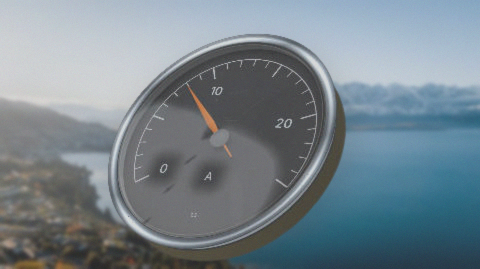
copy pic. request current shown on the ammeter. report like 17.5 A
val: 8 A
